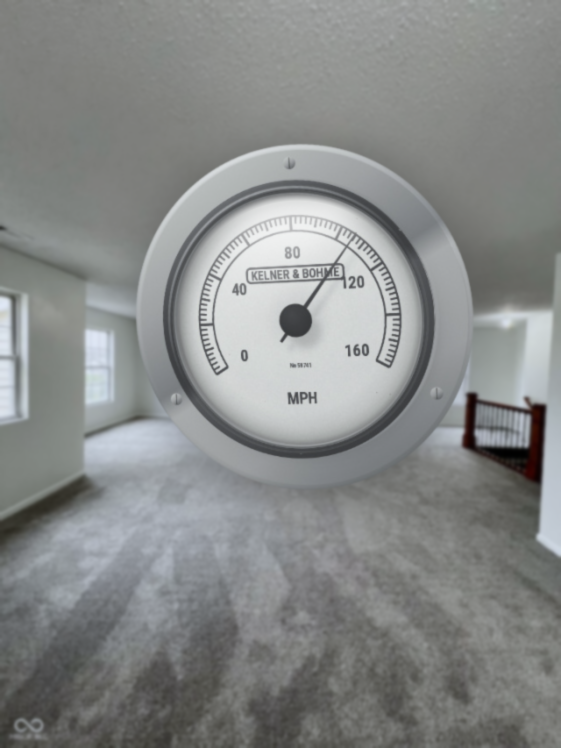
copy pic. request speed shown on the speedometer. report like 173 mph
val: 106 mph
